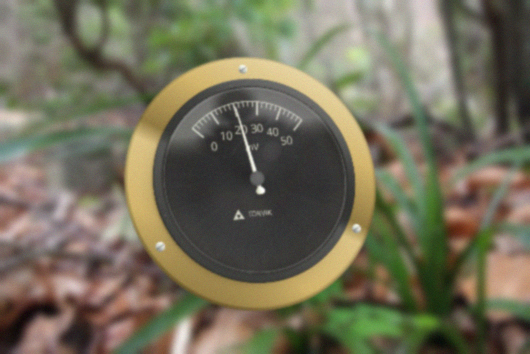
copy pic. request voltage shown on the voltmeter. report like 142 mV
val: 20 mV
